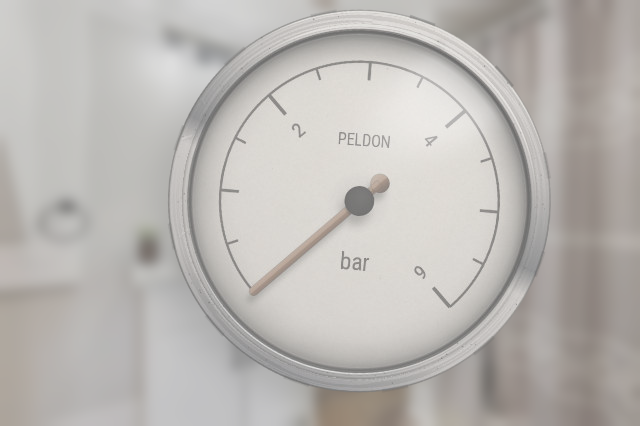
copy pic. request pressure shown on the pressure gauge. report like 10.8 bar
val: 0 bar
